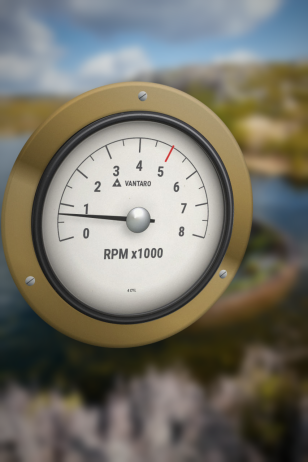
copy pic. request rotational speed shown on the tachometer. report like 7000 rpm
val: 750 rpm
